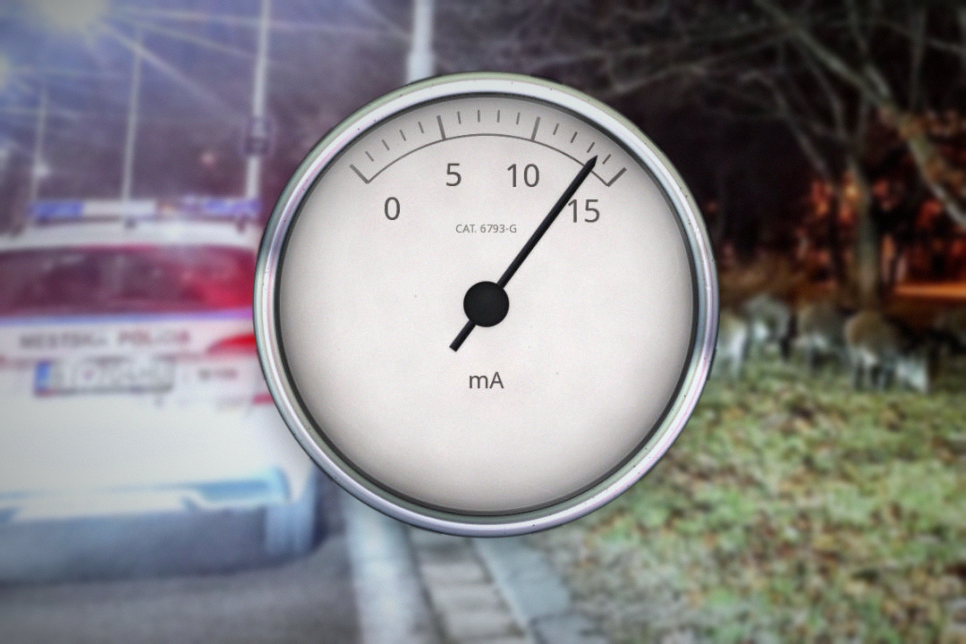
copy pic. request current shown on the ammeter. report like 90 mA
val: 13.5 mA
